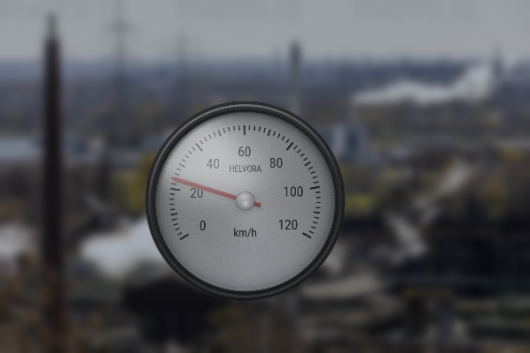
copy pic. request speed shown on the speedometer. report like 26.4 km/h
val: 24 km/h
